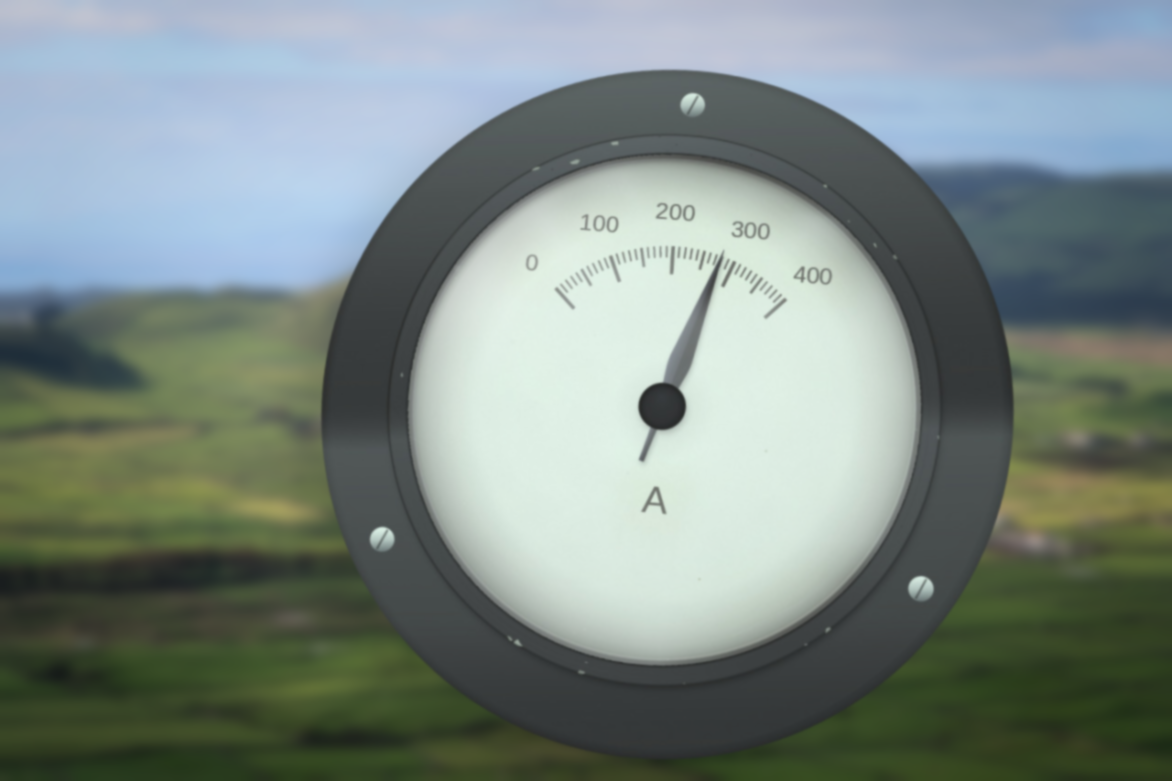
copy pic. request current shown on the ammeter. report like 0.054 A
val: 280 A
